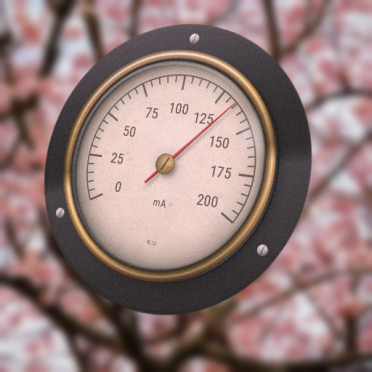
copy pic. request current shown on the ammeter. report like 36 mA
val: 135 mA
